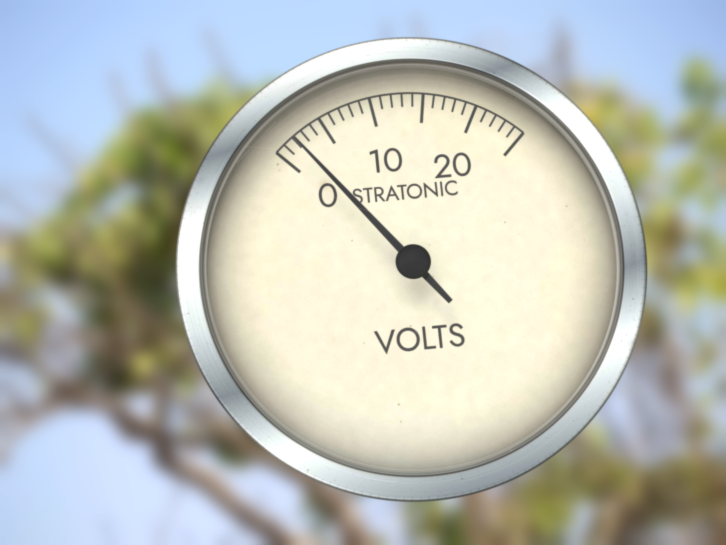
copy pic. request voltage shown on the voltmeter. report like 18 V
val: 2 V
